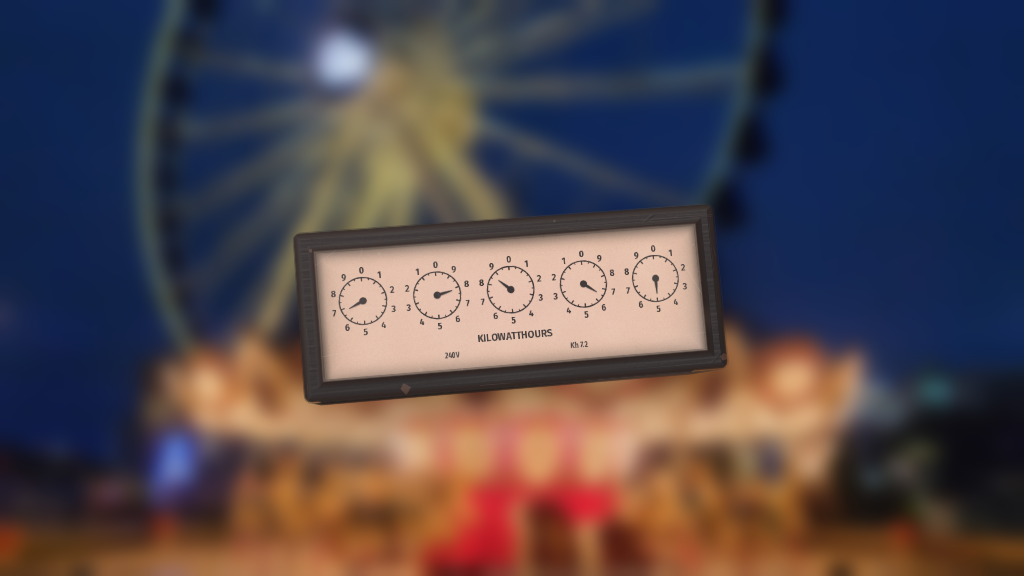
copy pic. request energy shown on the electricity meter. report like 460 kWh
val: 67865 kWh
